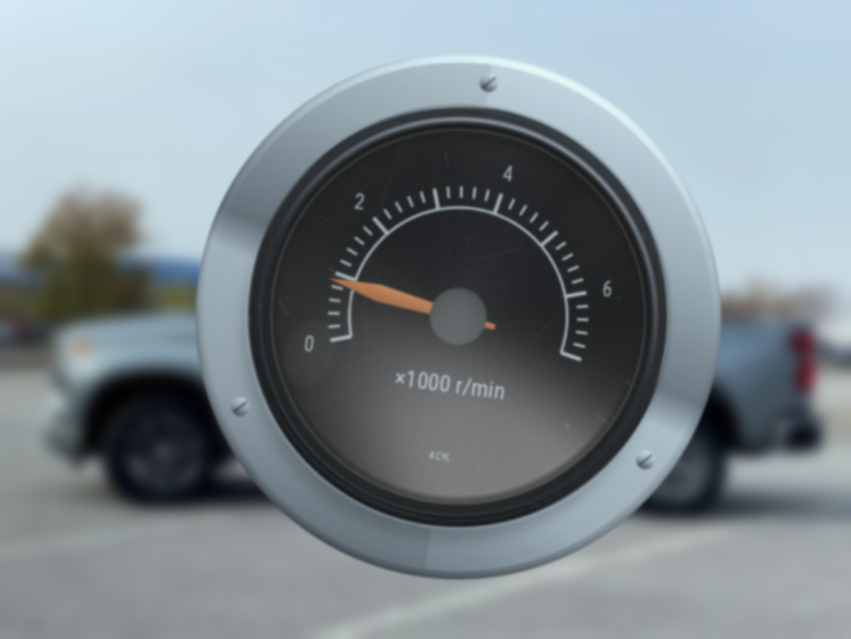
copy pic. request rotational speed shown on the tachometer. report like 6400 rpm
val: 900 rpm
